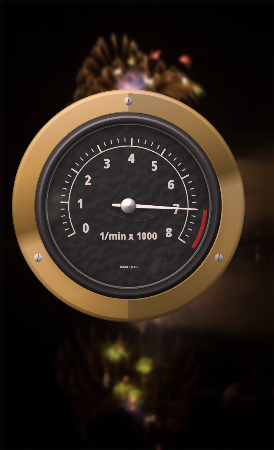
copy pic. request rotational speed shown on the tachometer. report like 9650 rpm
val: 7000 rpm
